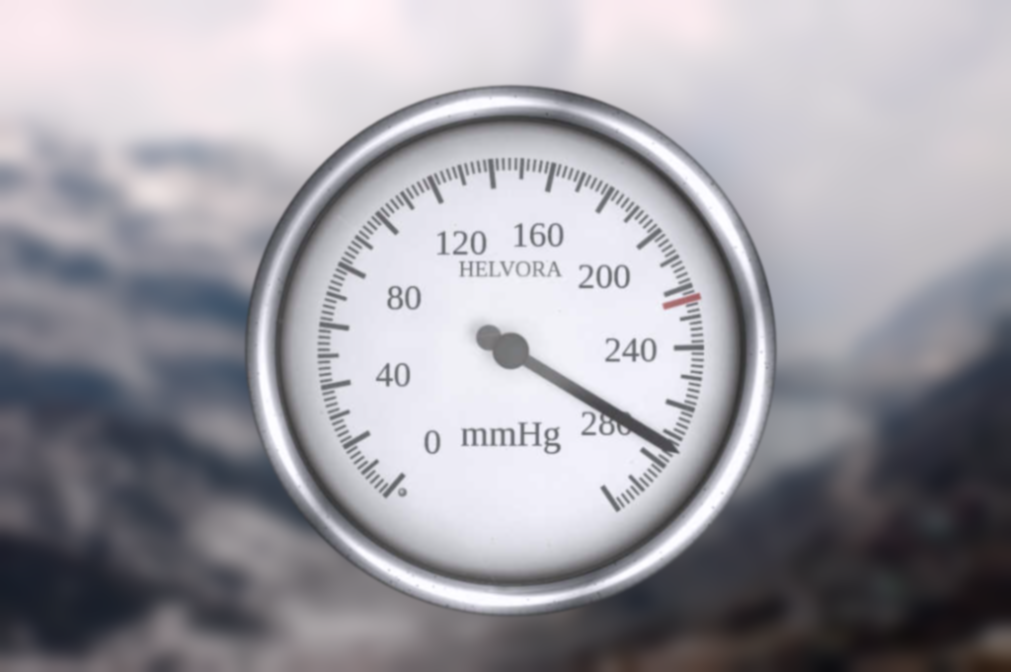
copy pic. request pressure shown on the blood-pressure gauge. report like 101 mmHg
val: 274 mmHg
